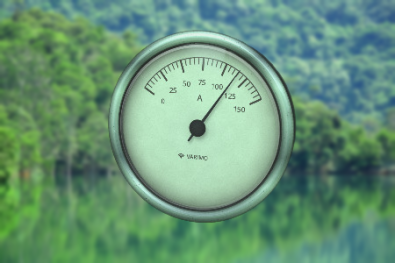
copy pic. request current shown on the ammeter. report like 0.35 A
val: 115 A
